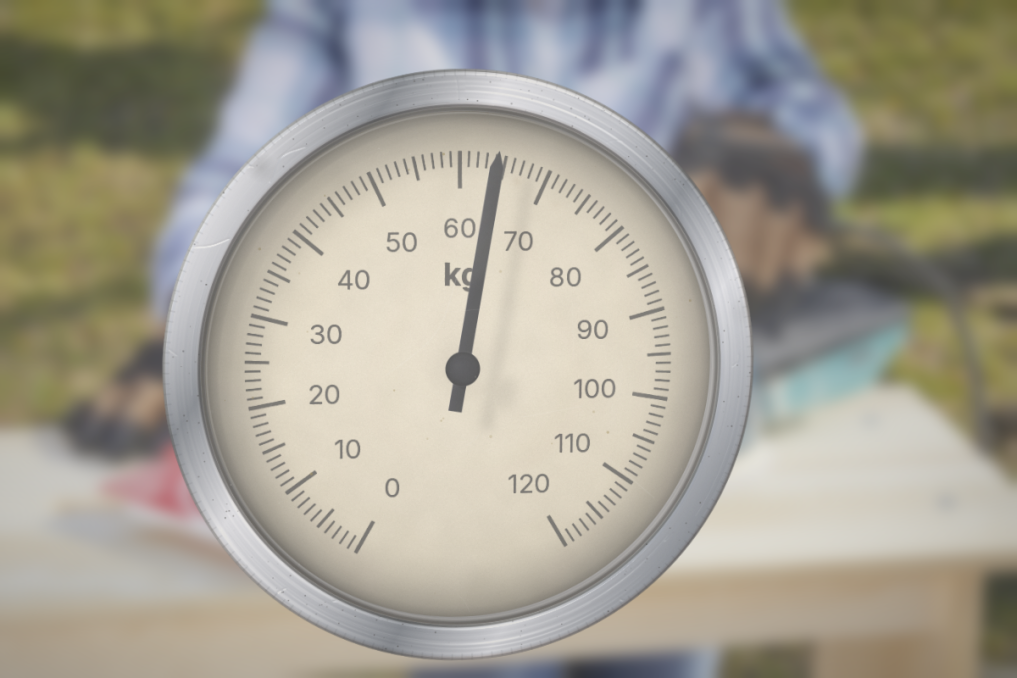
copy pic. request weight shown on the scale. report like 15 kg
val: 64 kg
